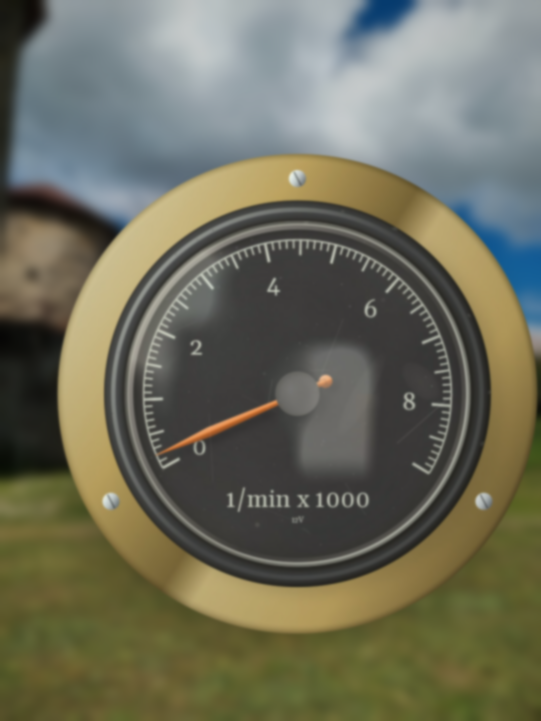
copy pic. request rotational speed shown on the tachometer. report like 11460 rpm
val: 200 rpm
